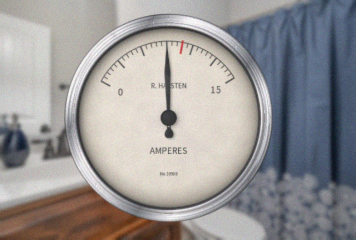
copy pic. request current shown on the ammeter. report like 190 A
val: 7.5 A
